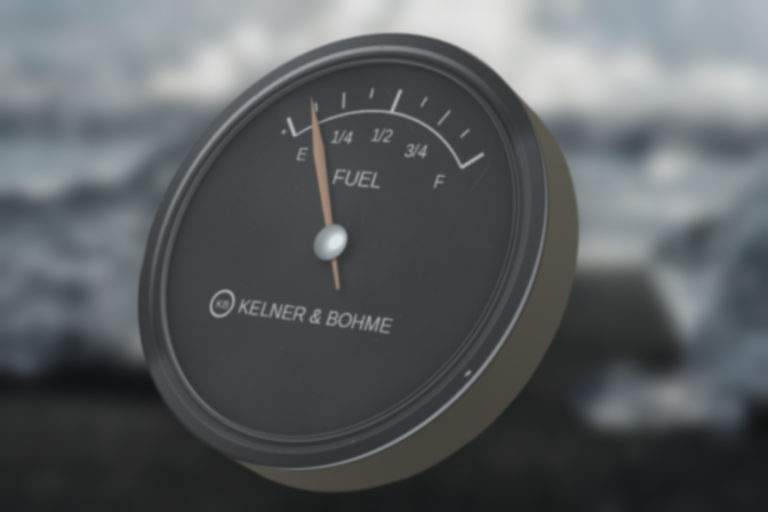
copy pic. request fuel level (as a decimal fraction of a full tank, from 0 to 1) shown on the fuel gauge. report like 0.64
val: 0.125
